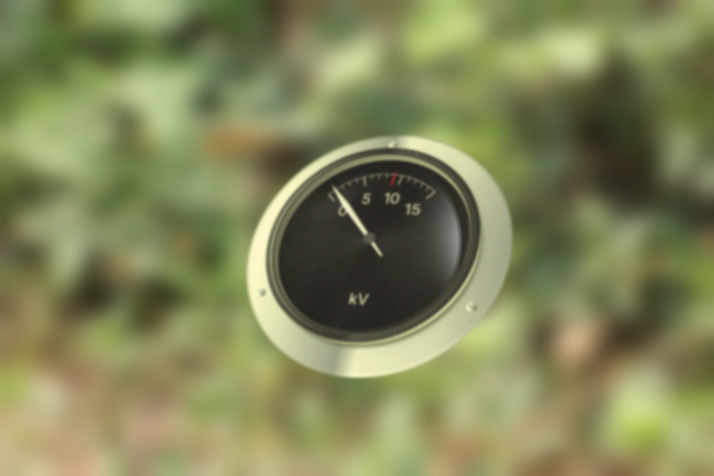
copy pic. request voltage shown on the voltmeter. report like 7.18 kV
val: 1 kV
